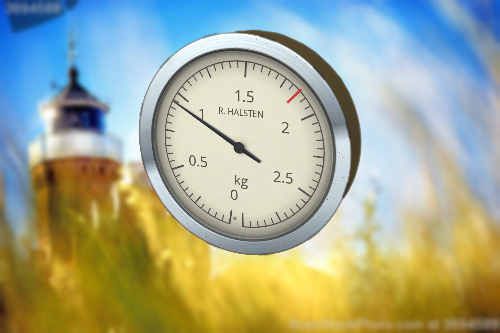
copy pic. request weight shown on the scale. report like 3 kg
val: 0.95 kg
